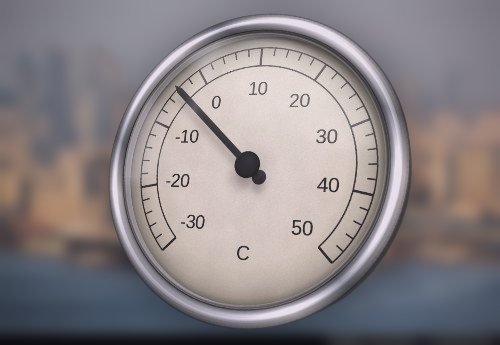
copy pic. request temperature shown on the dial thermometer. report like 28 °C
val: -4 °C
